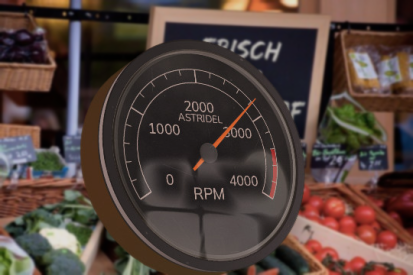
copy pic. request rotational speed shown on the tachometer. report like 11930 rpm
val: 2800 rpm
